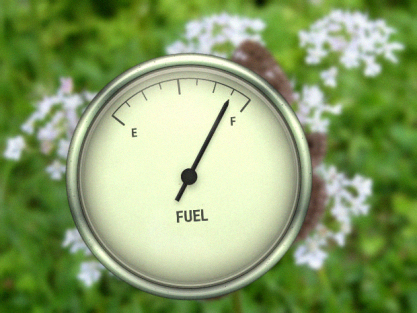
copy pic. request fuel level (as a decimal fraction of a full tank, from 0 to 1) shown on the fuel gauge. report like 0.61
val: 0.875
